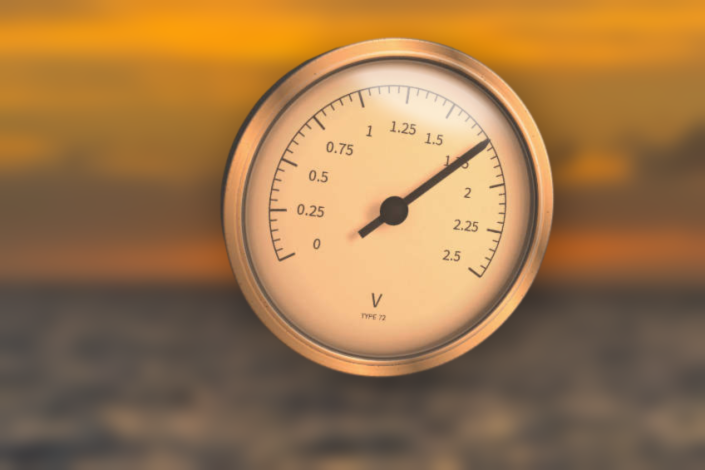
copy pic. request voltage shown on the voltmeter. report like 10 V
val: 1.75 V
